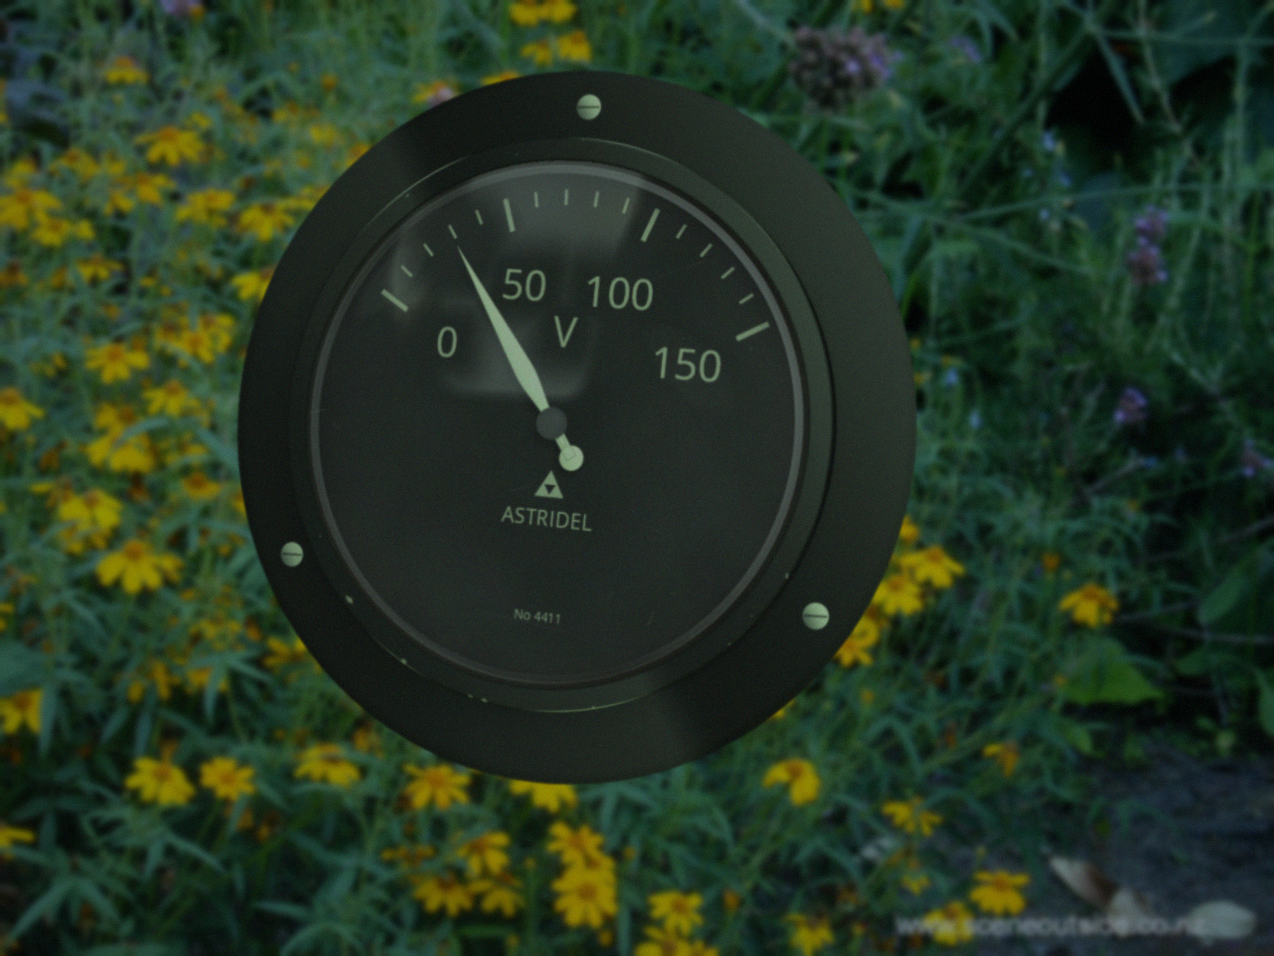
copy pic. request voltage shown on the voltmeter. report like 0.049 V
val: 30 V
